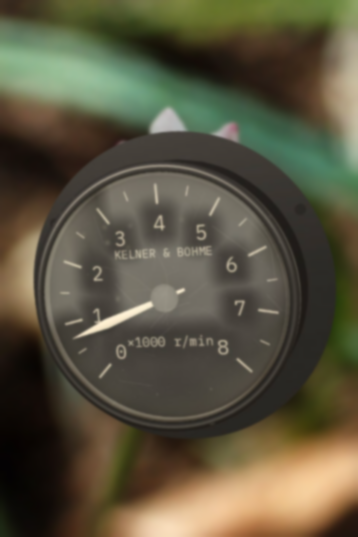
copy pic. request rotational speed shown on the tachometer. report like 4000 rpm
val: 750 rpm
